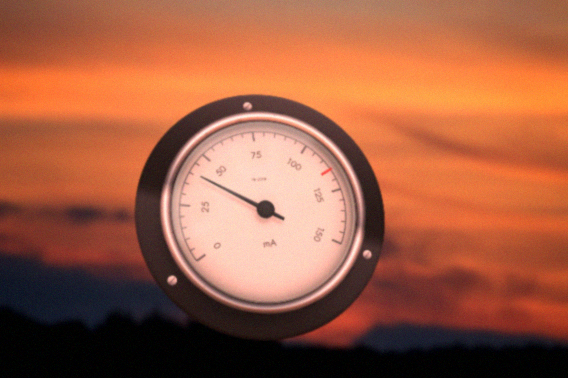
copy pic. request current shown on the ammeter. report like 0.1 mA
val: 40 mA
